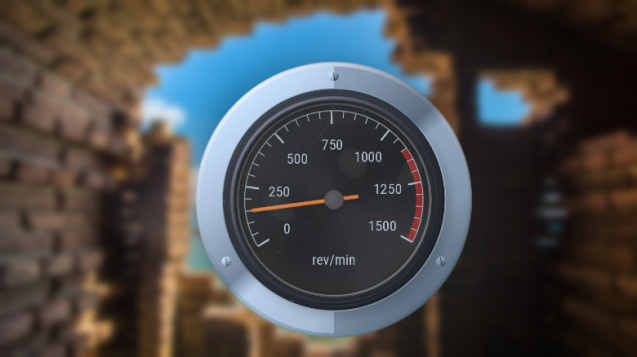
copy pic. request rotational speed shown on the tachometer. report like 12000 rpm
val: 150 rpm
